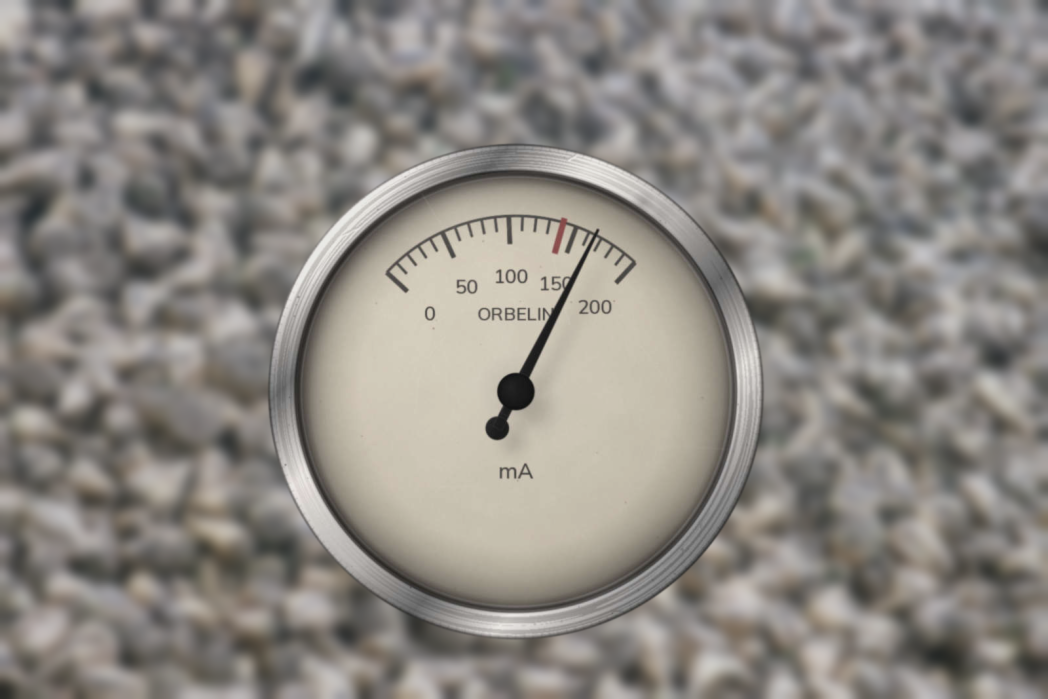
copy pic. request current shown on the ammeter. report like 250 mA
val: 165 mA
